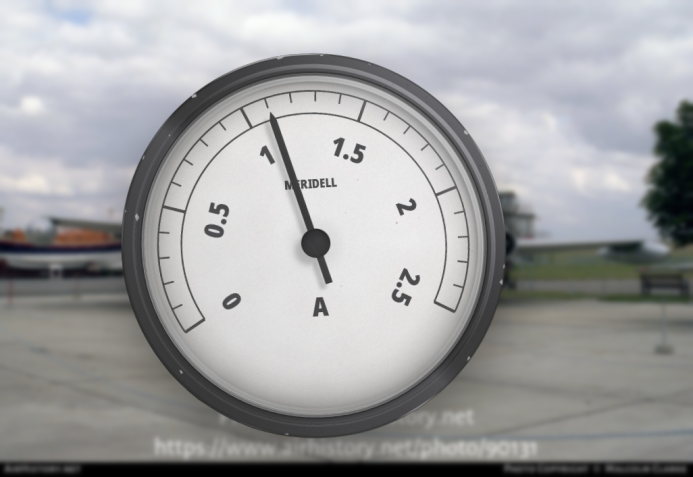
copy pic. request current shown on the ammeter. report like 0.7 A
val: 1.1 A
